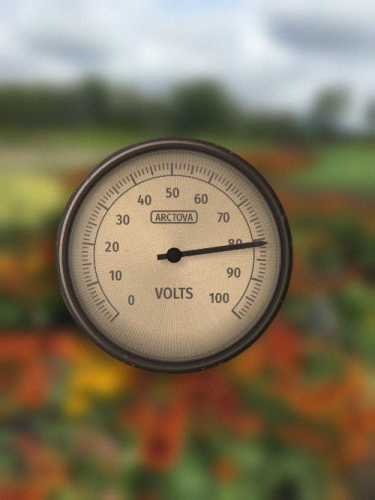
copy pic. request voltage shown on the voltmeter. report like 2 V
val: 81 V
